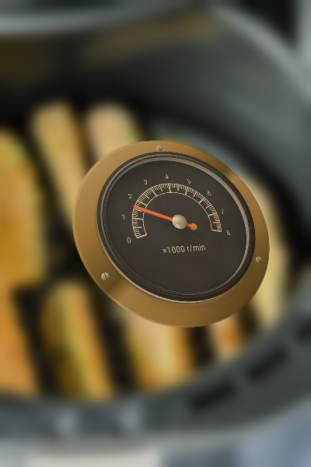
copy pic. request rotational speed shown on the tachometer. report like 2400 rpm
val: 1500 rpm
